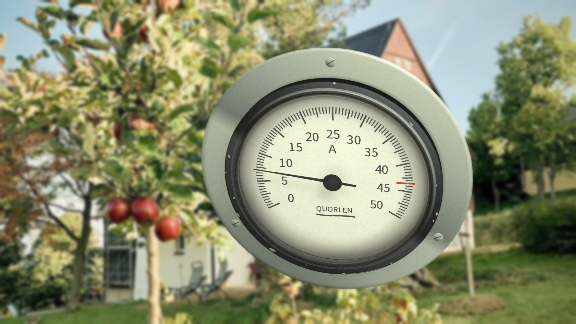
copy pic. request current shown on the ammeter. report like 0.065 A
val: 7.5 A
